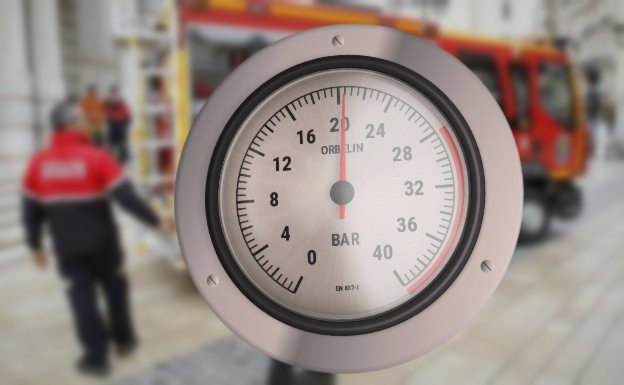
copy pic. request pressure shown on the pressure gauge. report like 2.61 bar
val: 20.5 bar
